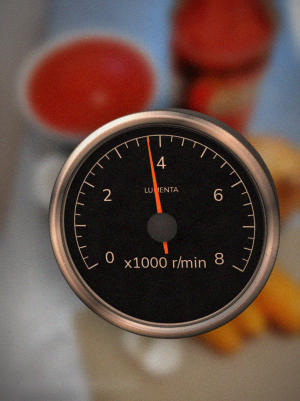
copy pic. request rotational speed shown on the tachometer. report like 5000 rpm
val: 3750 rpm
